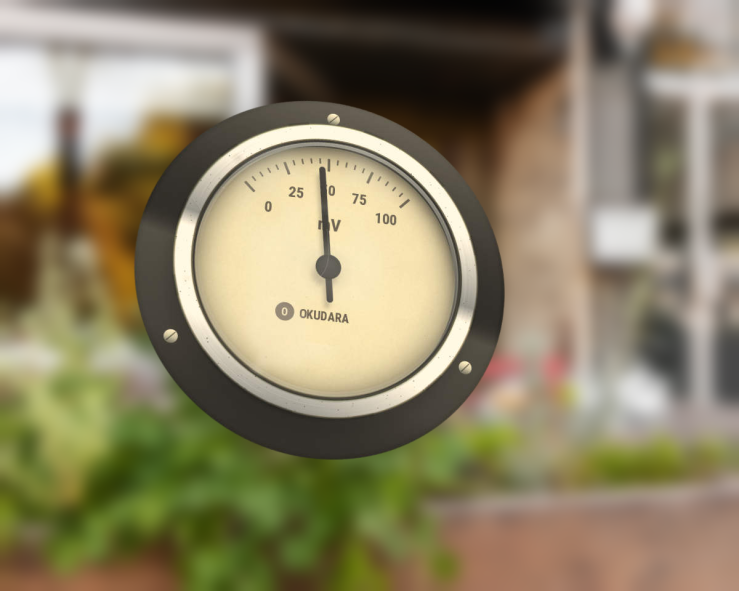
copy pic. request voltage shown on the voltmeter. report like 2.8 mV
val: 45 mV
